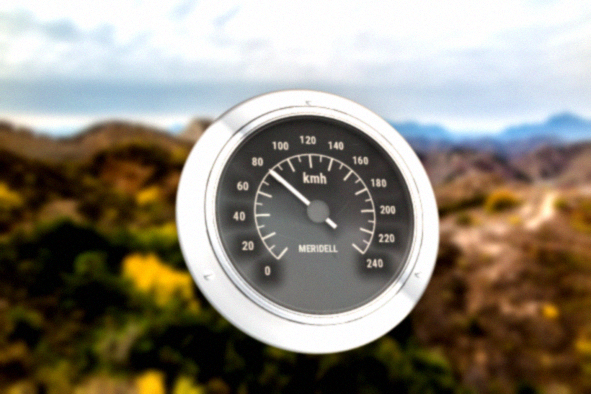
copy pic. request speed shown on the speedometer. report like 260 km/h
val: 80 km/h
